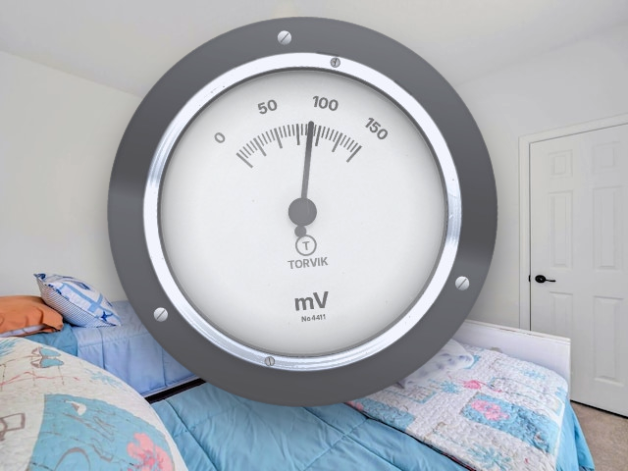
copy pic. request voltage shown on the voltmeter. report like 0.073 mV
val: 90 mV
